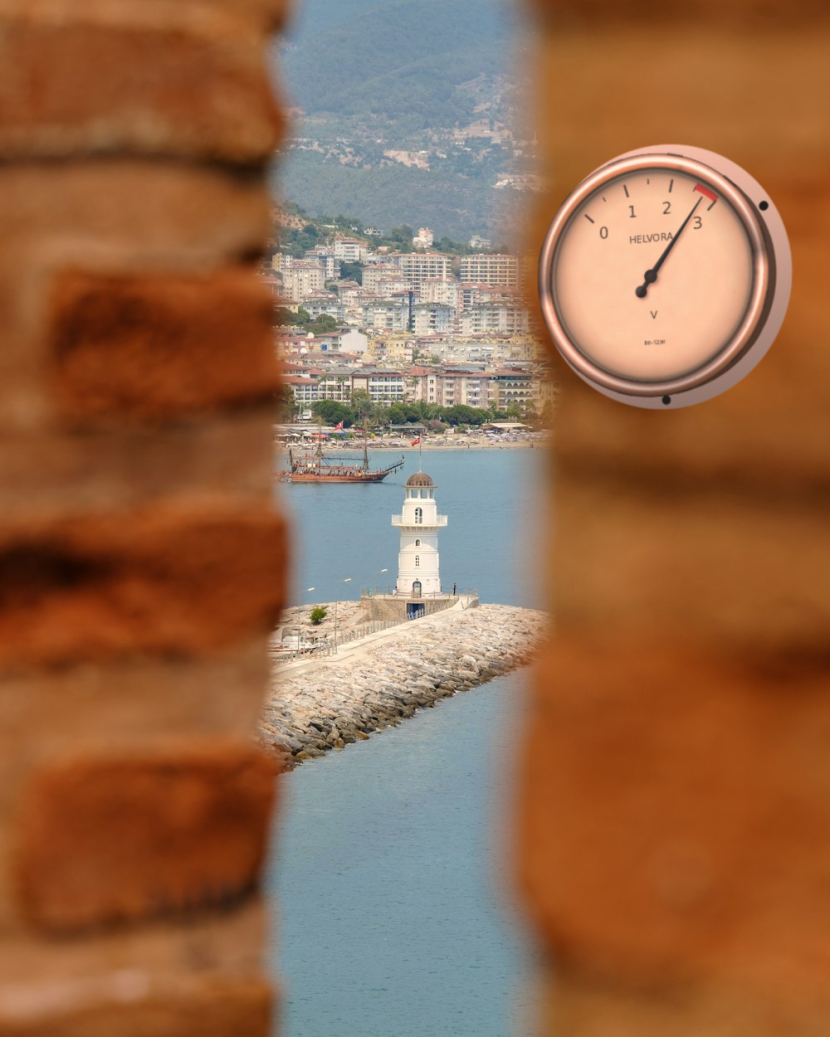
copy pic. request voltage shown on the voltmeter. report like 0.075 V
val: 2.75 V
